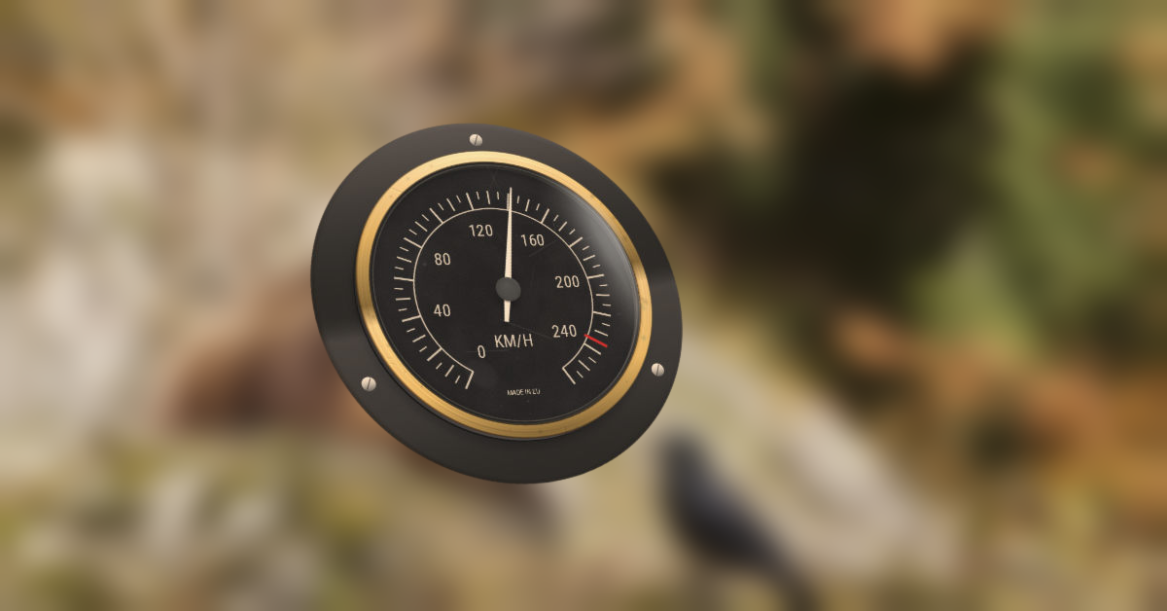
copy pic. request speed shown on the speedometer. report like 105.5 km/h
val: 140 km/h
